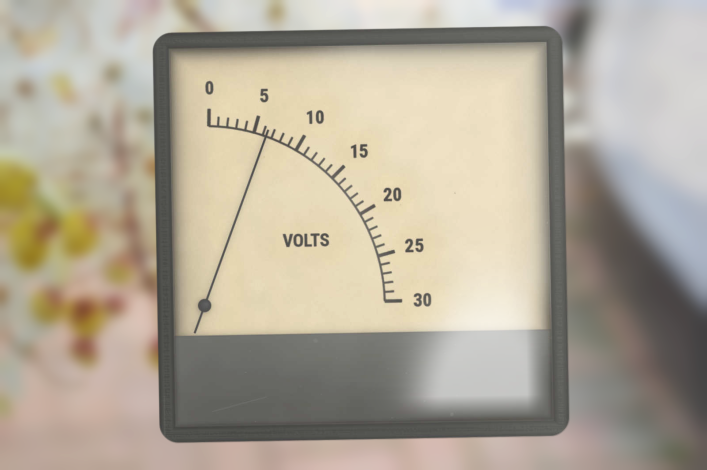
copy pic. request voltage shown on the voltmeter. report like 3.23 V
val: 6.5 V
